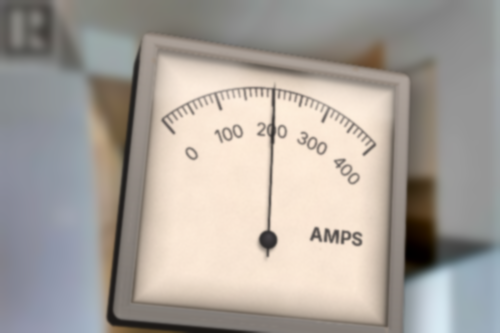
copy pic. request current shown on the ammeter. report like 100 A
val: 200 A
